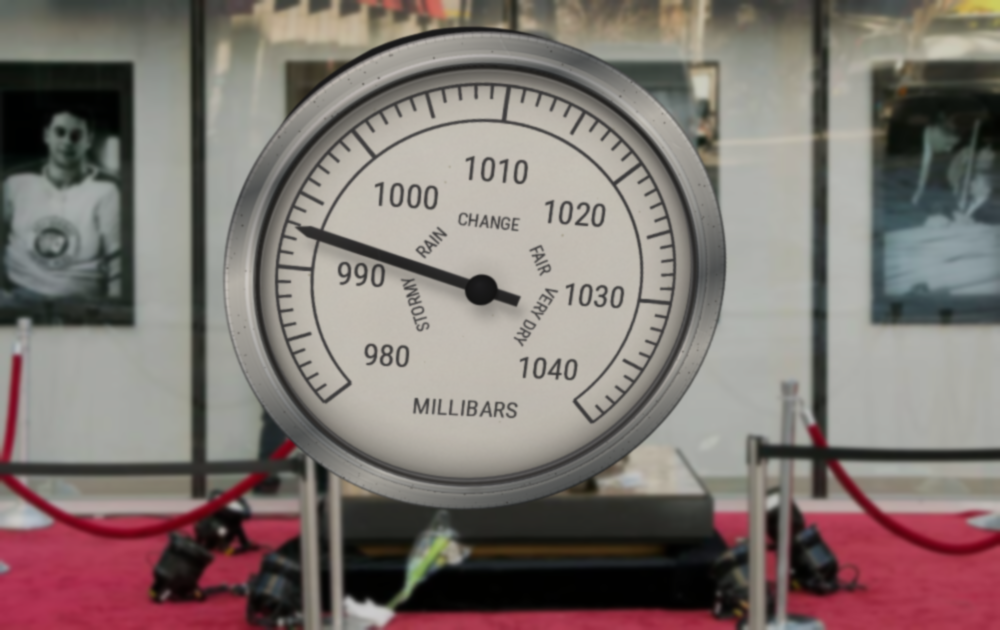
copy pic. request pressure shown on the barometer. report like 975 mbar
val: 993 mbar
